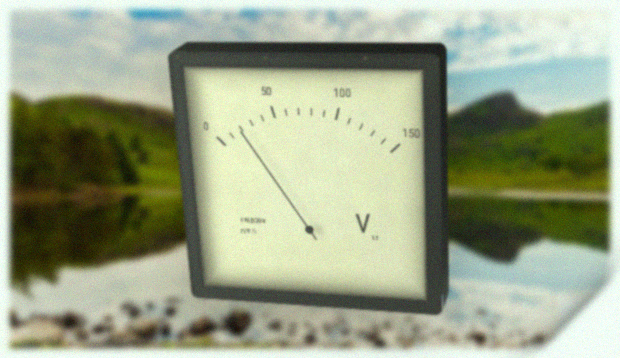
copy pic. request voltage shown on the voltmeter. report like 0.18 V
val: 20 V
